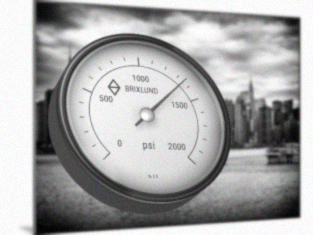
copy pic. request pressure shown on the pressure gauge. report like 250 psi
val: 1350 psi
